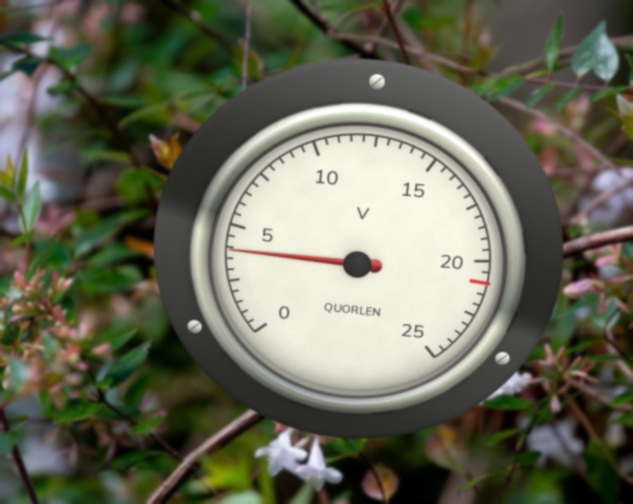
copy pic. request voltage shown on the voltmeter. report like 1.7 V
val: 4 V
